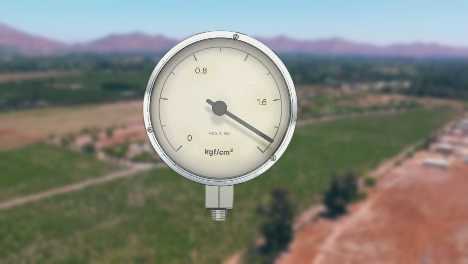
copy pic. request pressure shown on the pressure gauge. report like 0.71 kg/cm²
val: 1.9 kg/cm²
